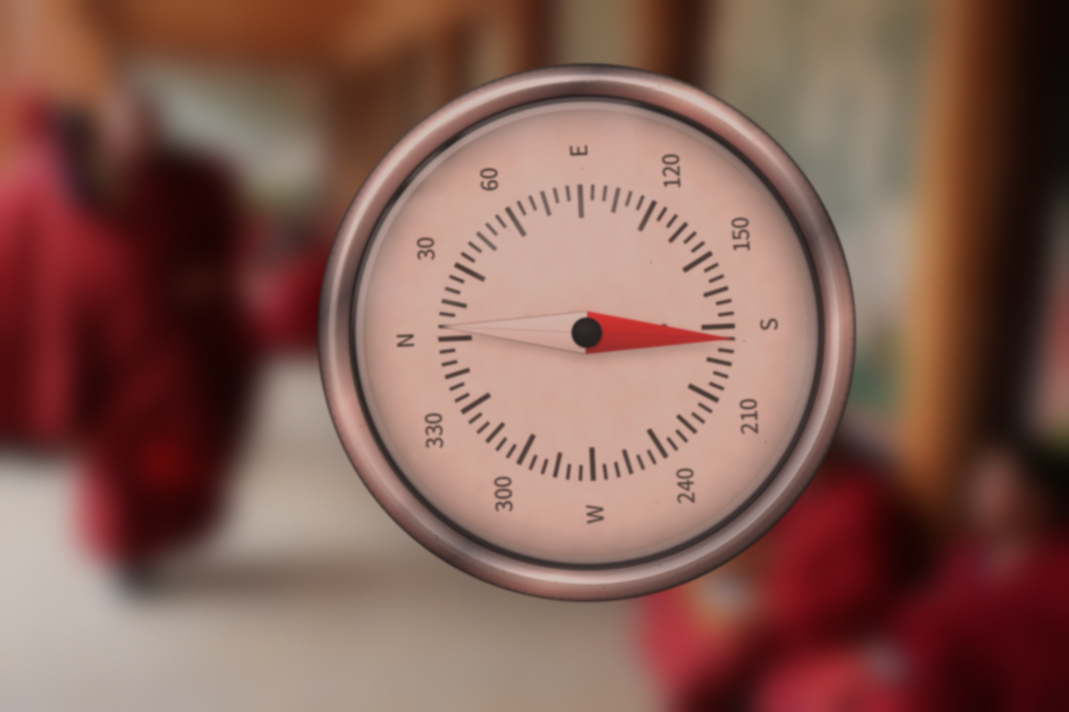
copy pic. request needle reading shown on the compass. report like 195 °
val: 185 °
